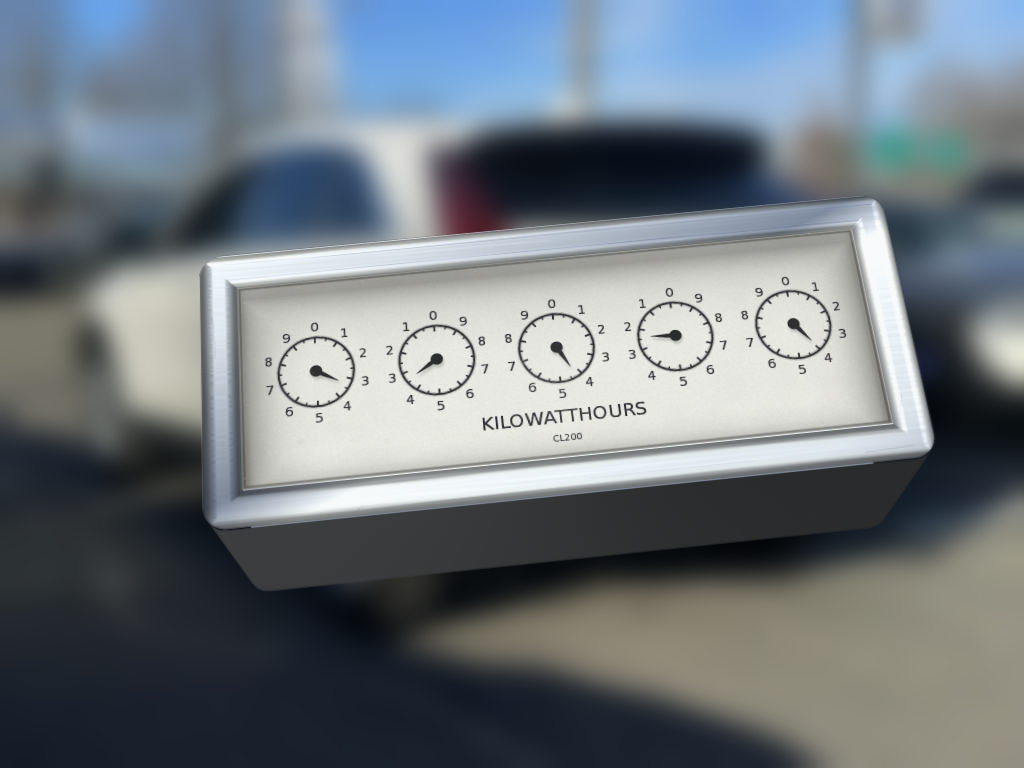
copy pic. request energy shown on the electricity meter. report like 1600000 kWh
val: 33424 kWh
